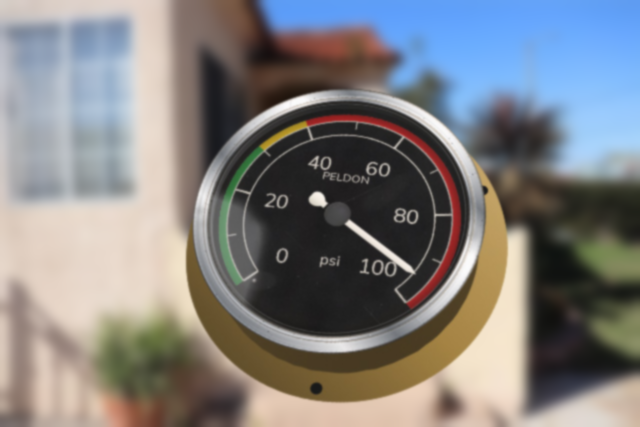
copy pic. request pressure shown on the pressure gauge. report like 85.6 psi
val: 95 psi
